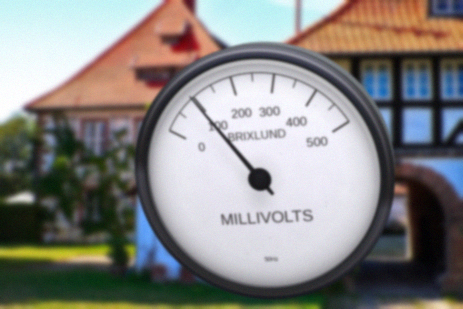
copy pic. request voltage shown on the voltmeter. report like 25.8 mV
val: 100 mV
